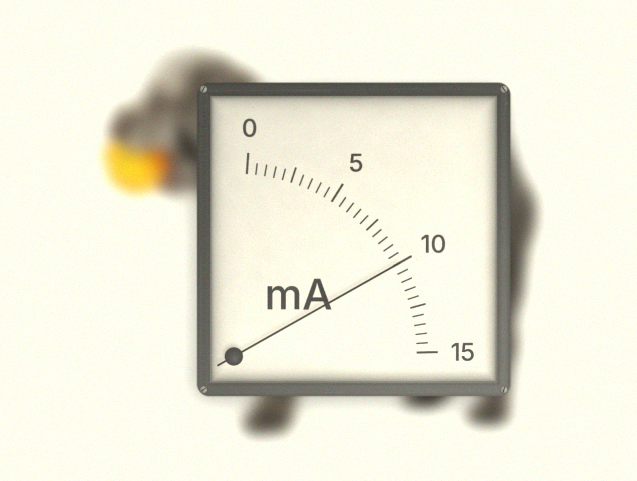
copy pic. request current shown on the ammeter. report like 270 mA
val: 10 mA
